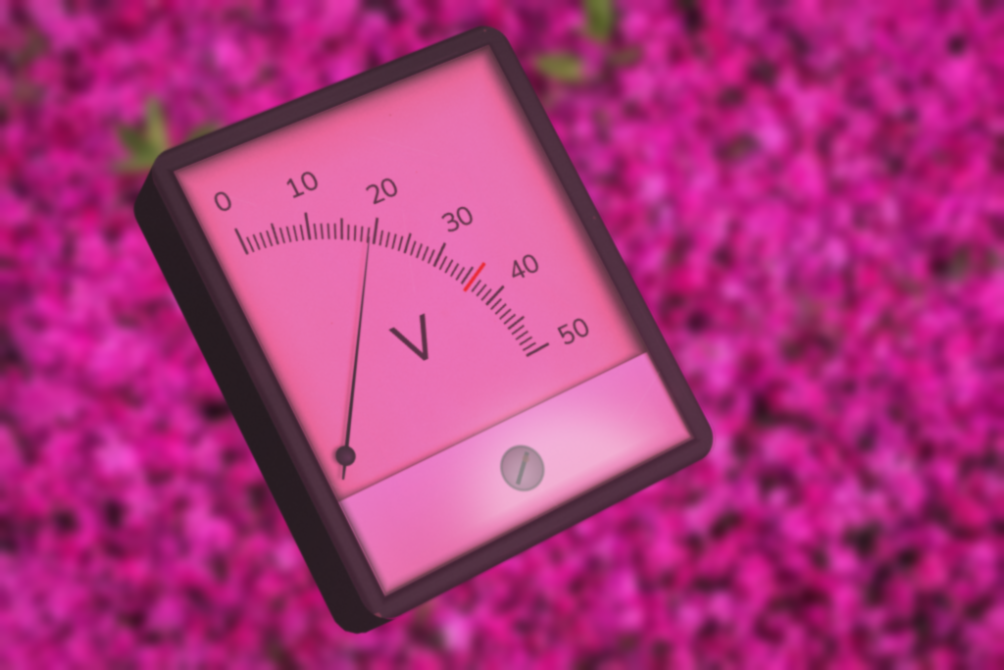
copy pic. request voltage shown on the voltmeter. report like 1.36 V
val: 19 V
